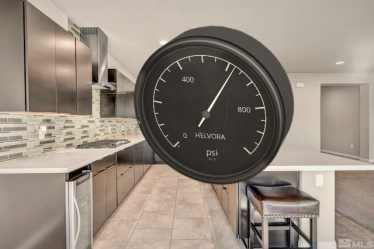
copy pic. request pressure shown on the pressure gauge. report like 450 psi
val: 625 psi
